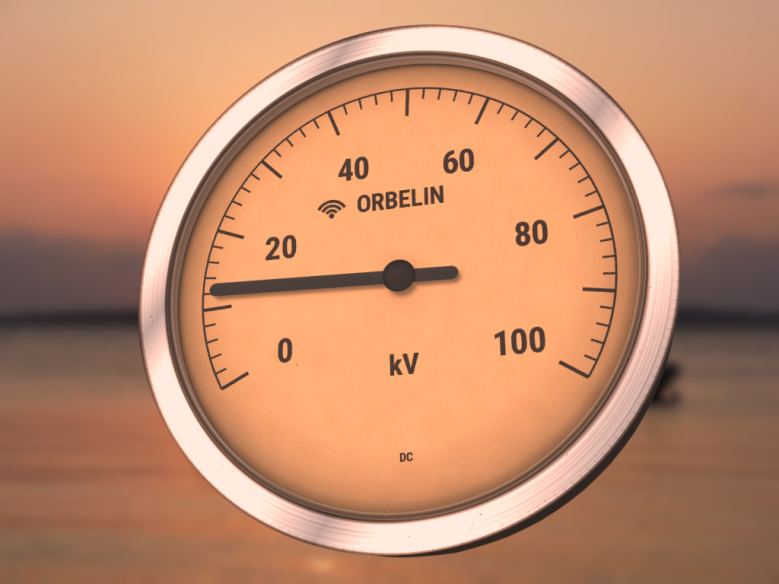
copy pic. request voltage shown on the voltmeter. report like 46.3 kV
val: 12 kV
